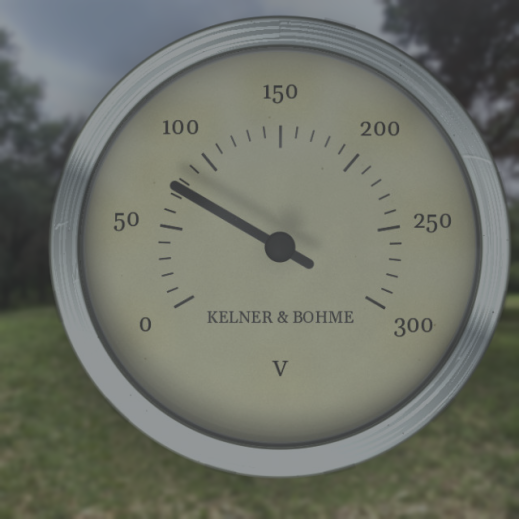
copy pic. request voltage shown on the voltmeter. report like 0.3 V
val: 75 V
